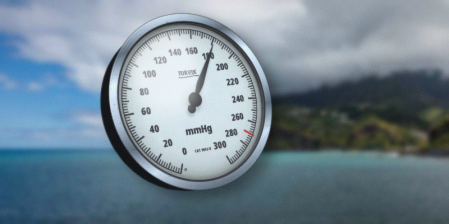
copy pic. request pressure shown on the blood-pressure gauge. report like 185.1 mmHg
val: 180 mmHg
